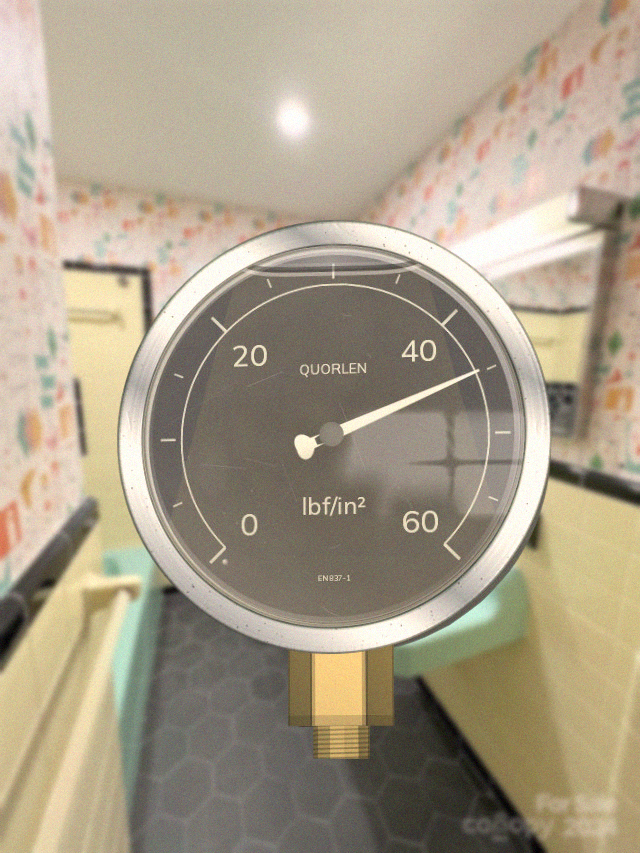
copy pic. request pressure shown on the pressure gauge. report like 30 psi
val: 45 psi
